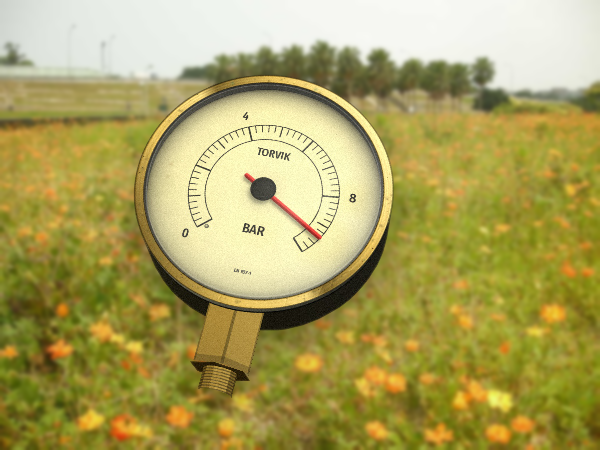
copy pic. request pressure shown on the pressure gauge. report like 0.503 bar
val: 9.4 bar
